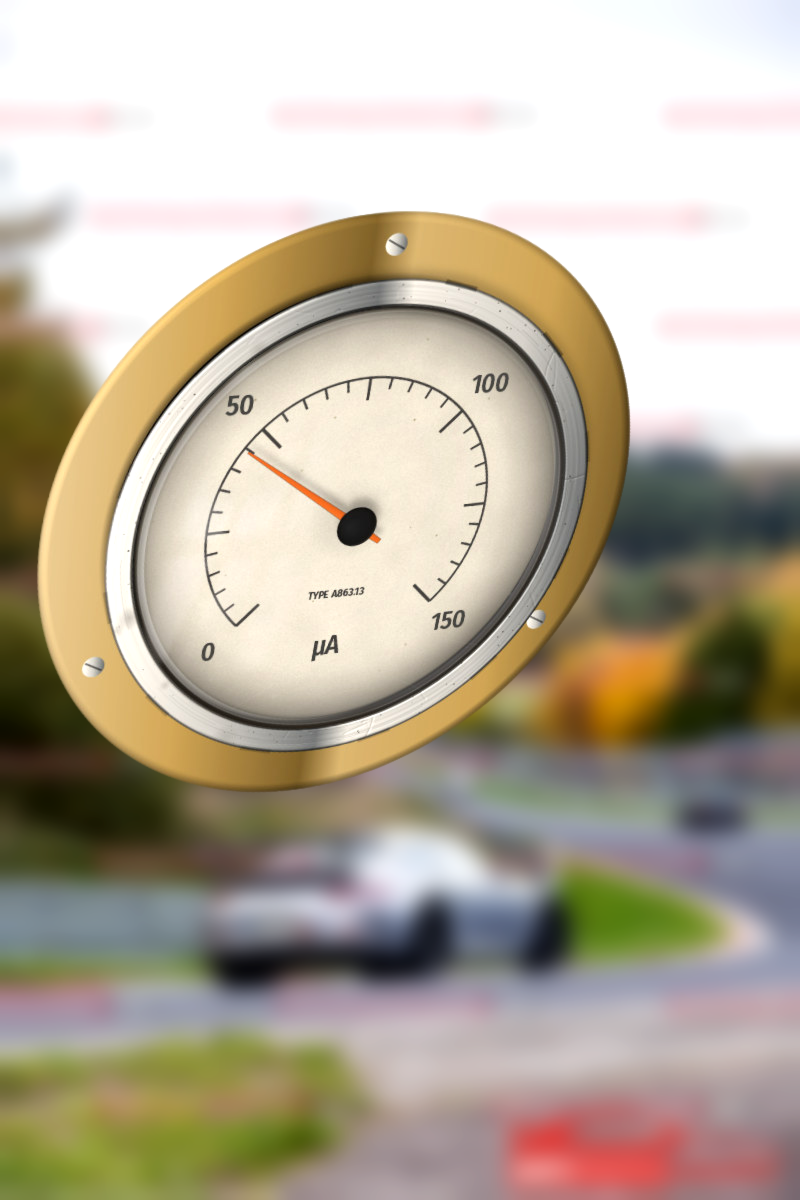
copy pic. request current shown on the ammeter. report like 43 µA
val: 45 µA
